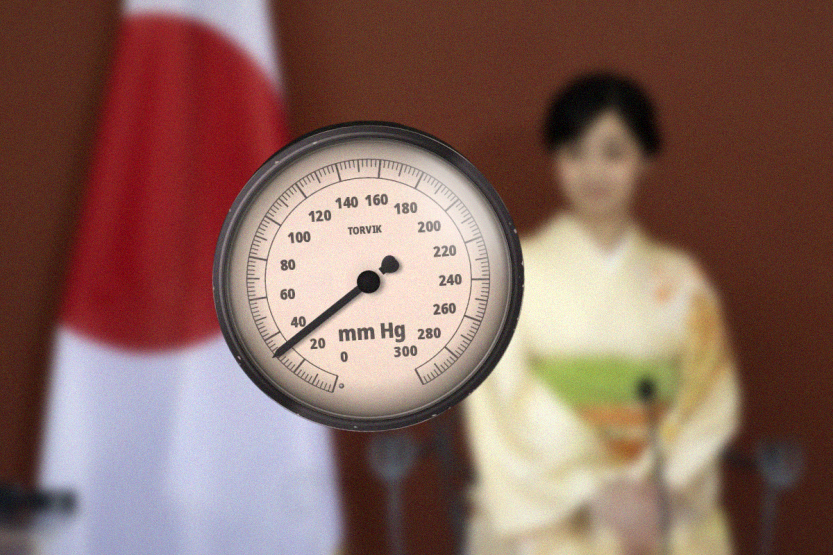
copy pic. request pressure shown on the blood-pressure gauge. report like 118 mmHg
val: 32 mmHg
